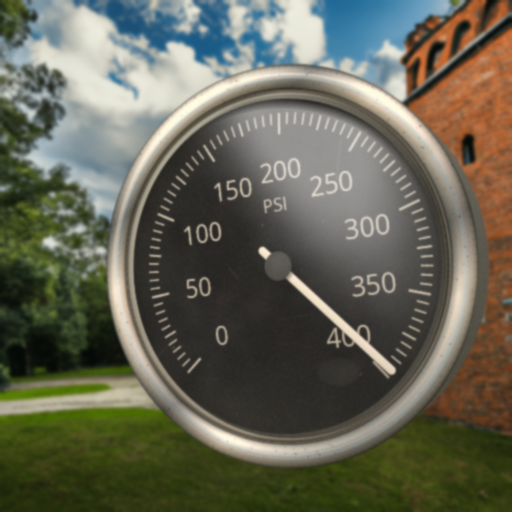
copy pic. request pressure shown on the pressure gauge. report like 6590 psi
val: 395 psi
